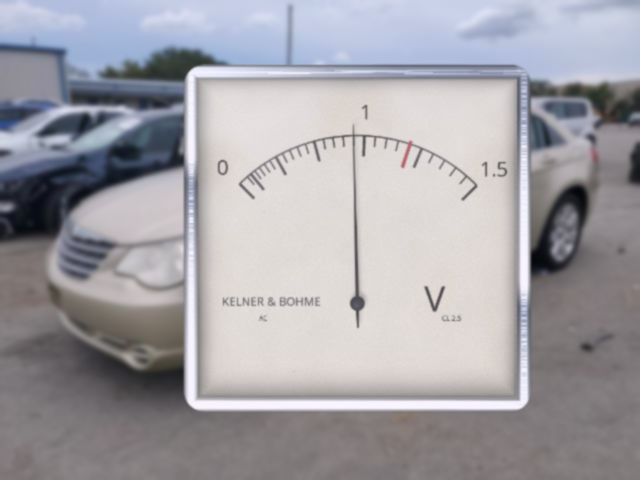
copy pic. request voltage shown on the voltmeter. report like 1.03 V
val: 0.95 V
